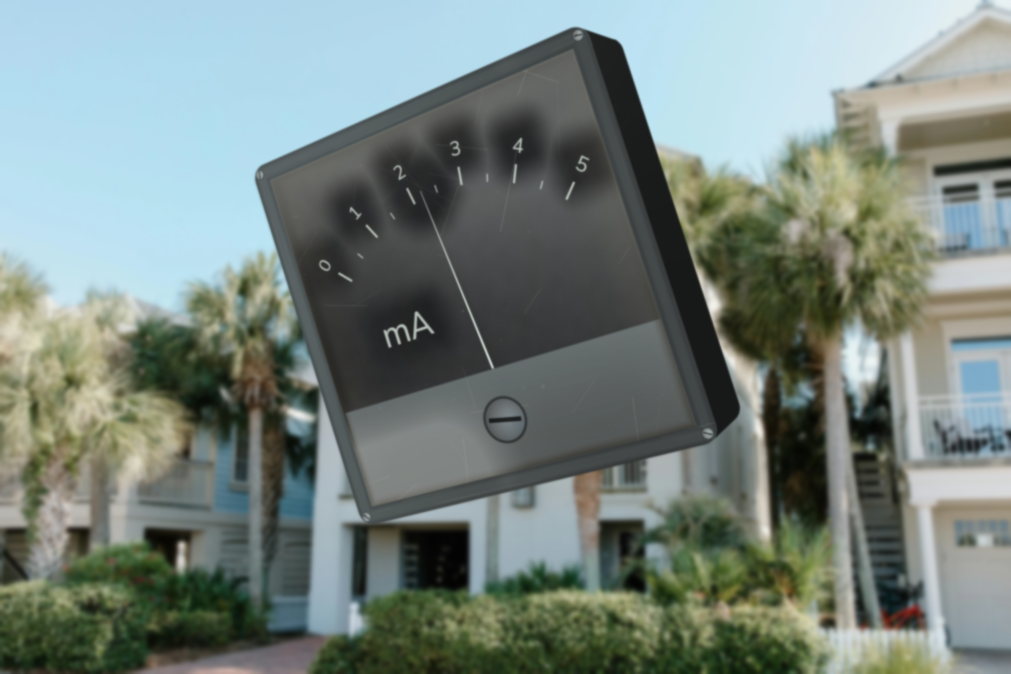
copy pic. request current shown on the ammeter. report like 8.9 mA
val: 2.25 mA
